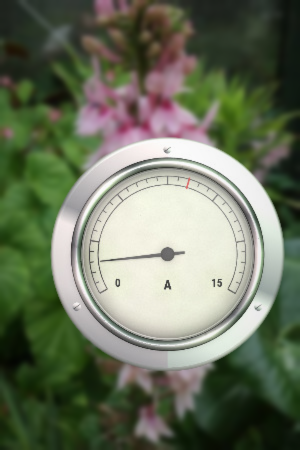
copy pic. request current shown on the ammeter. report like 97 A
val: 1.5 A
